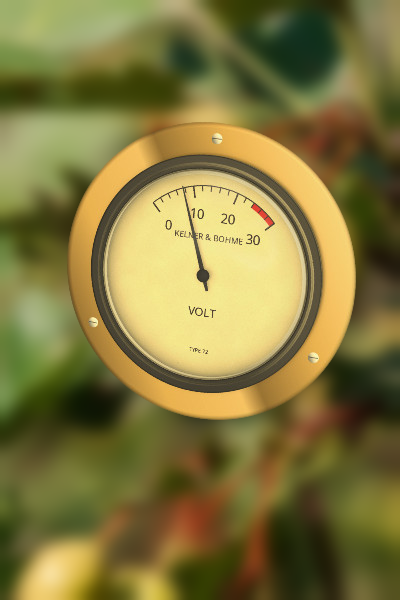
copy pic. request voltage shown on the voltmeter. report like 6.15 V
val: 8 V
